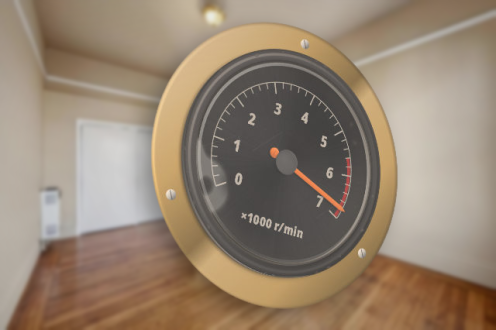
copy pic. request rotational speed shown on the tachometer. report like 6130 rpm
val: 6800 rpm
